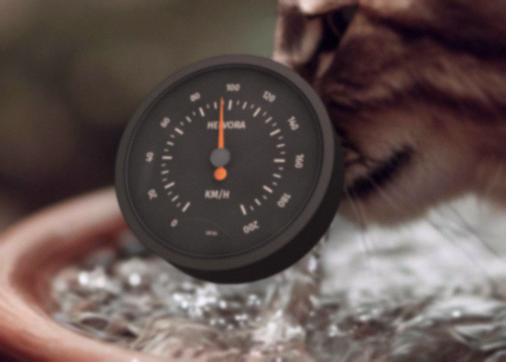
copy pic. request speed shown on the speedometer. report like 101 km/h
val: 95 km/h
